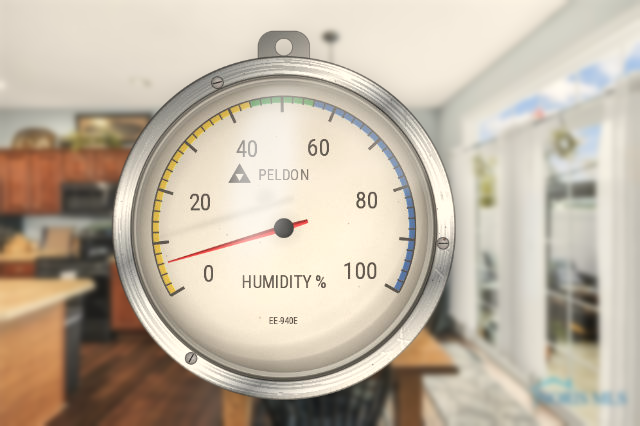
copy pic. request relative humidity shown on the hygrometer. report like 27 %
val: 6 %
